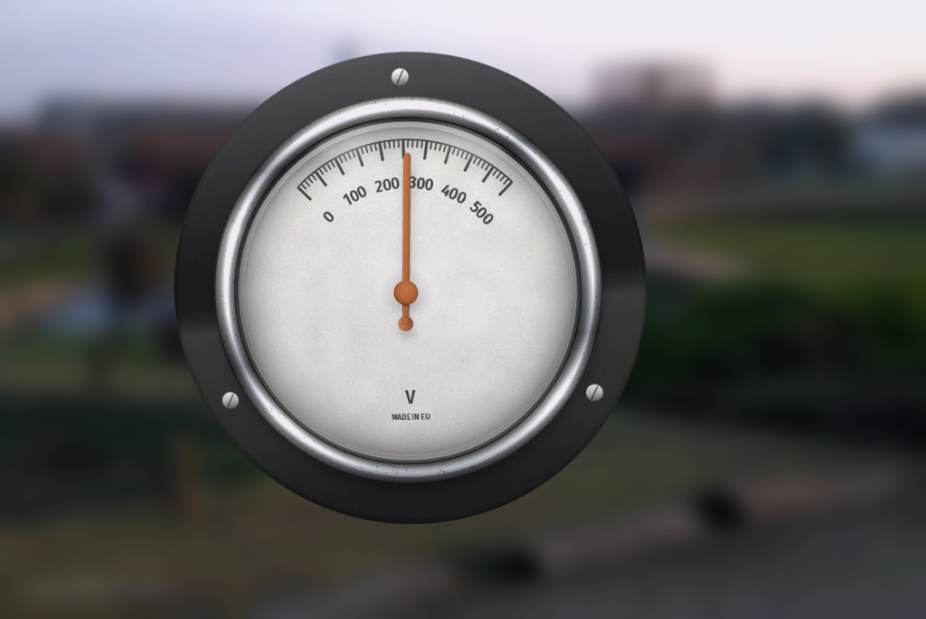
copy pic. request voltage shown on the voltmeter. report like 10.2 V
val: 260 V
